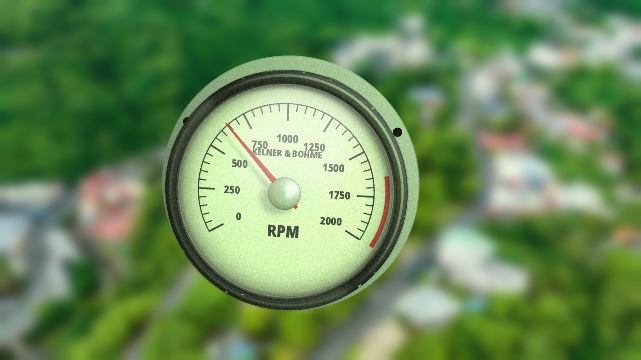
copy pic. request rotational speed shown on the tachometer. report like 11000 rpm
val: 650 rpm
